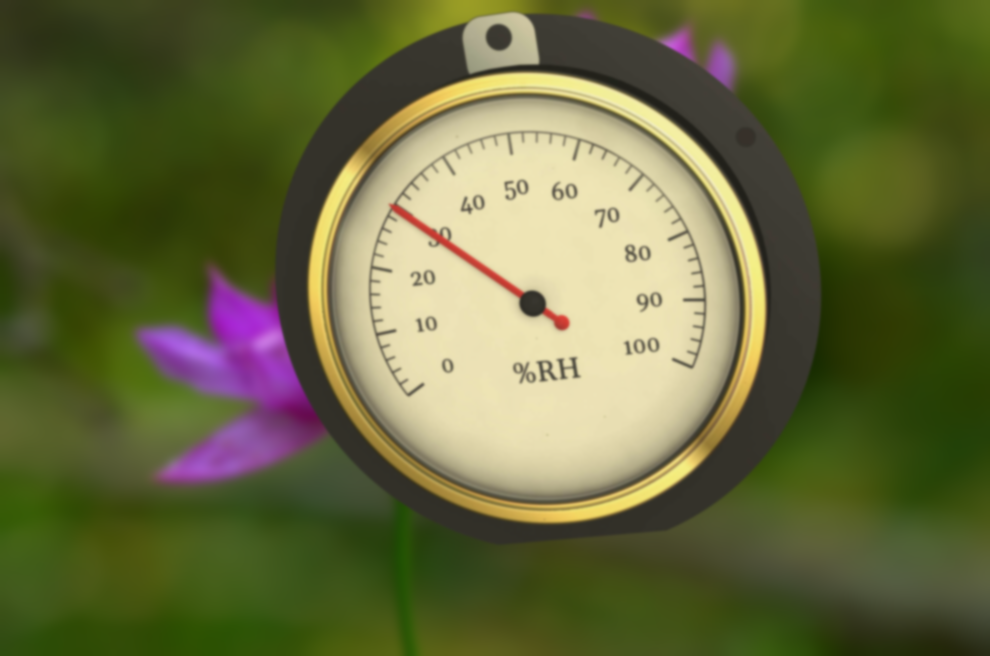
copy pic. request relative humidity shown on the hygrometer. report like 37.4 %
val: 30 %
